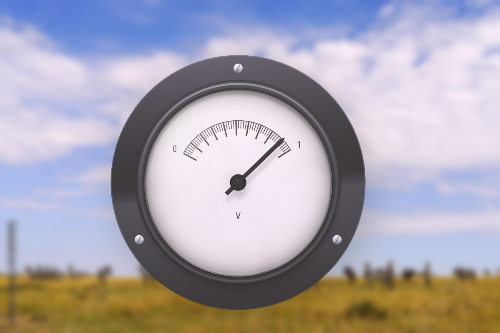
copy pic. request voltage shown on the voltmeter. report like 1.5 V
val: 0.9 V
